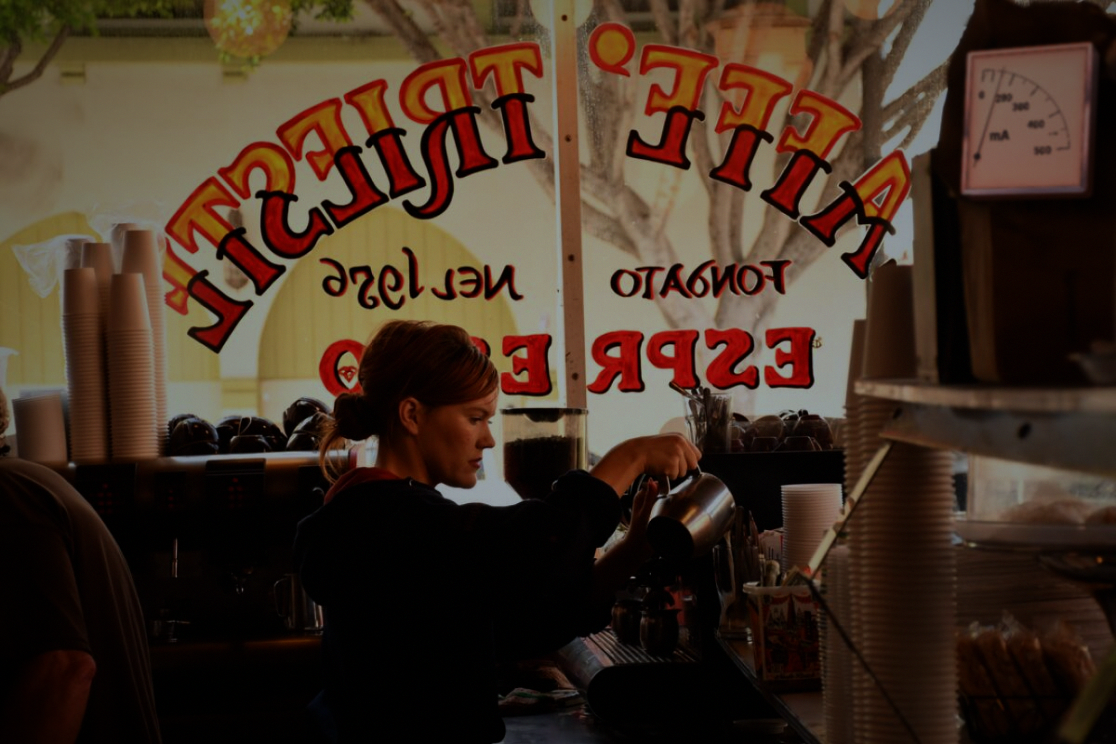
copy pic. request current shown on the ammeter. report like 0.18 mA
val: 150 mA
